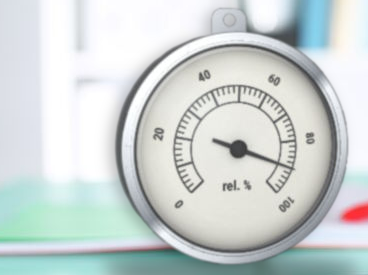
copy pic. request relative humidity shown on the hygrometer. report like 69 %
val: 90 %
